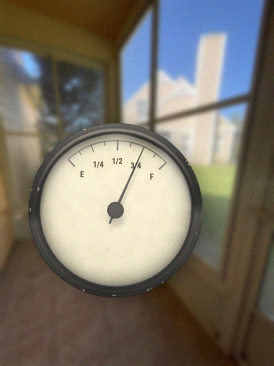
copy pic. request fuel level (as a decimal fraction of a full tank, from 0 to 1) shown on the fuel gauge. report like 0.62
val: 0.75
